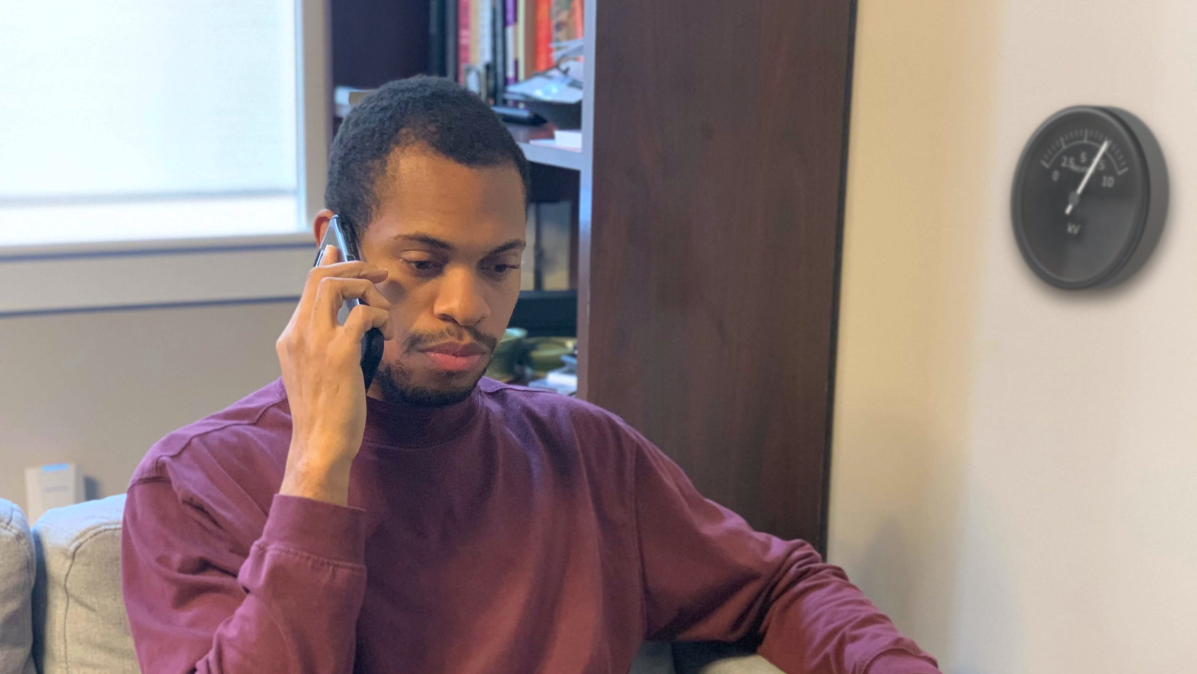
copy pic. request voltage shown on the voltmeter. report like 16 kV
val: 7.5 kV
